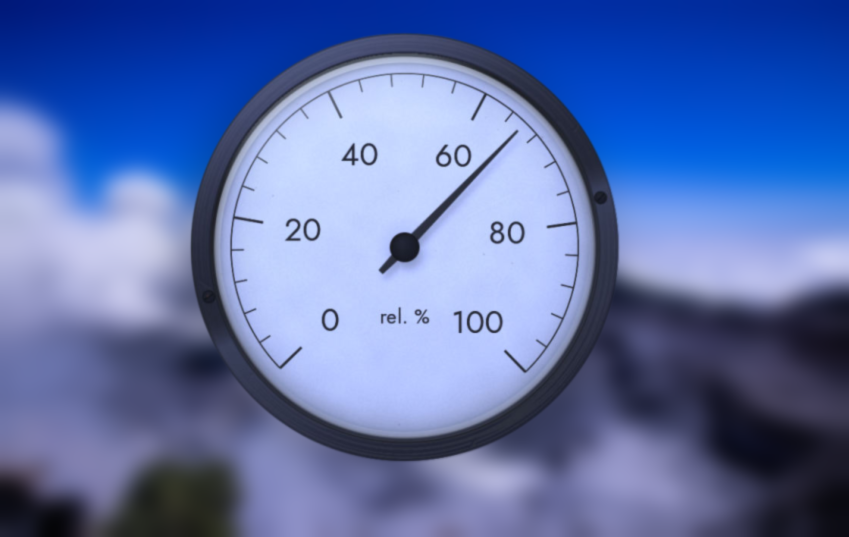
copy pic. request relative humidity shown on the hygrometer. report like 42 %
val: 66 %
